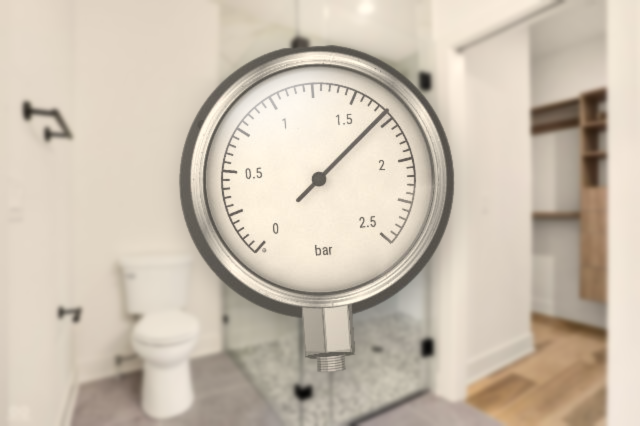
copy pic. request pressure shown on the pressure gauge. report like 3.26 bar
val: 1.7 bar
